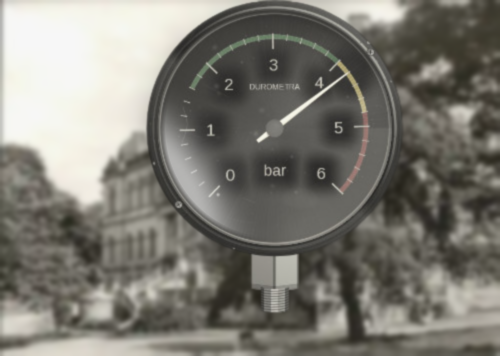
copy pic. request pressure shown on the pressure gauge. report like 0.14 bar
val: 4.2 bar
